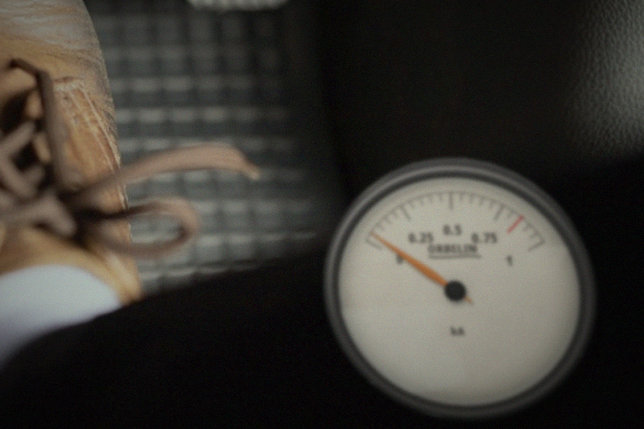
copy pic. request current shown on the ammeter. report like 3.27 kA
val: 0.05 kA
